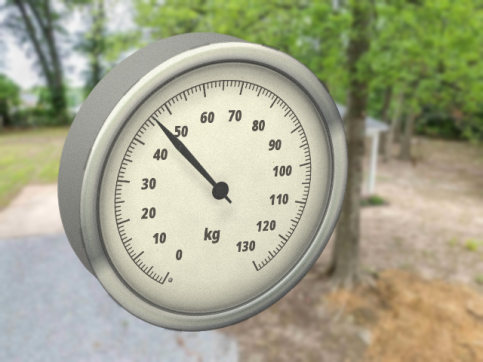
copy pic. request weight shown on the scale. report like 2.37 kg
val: 46 kg
